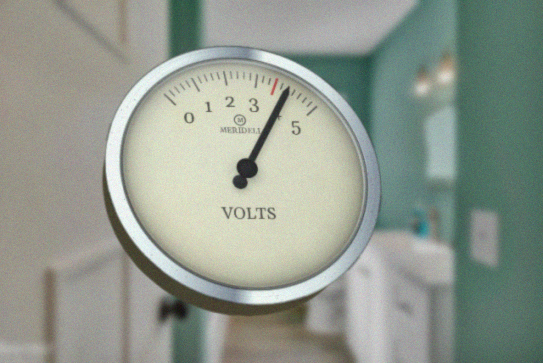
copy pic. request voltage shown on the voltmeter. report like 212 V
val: 4 V
